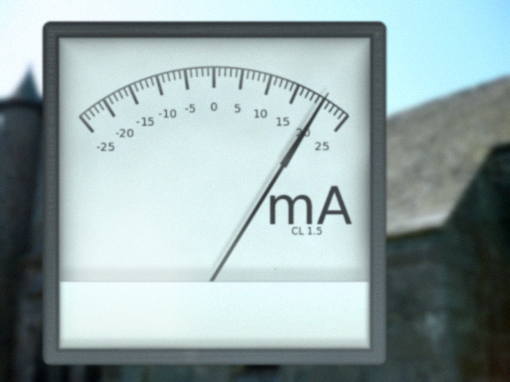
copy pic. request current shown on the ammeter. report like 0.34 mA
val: 20 mA
